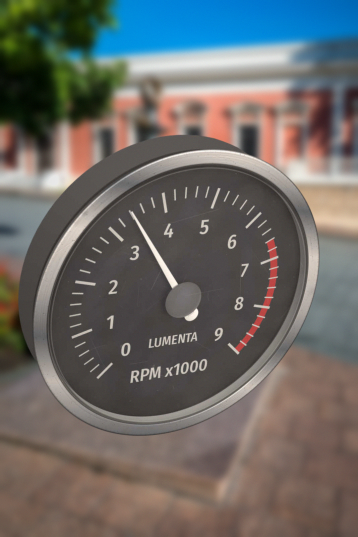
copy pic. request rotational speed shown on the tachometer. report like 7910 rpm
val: 3400 rpm
